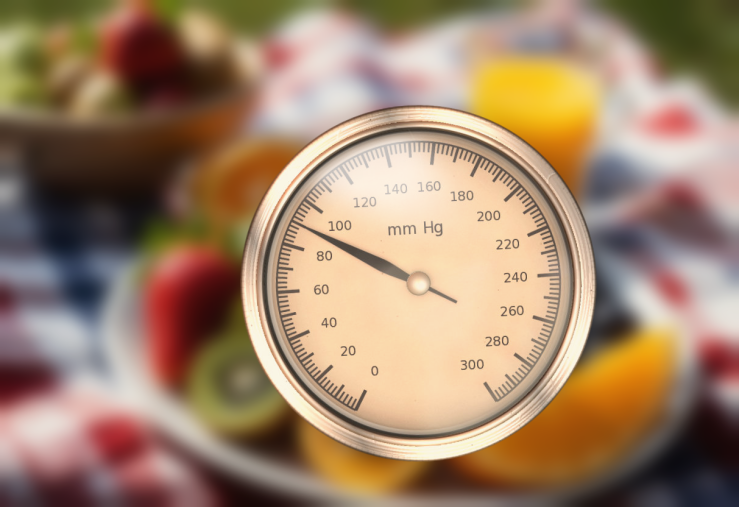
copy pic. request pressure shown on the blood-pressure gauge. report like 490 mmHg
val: 90 mmHg
